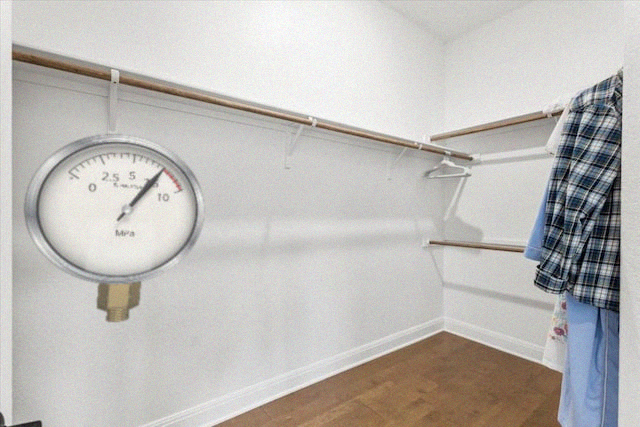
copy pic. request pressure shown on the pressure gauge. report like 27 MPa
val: 7.5 MPa
